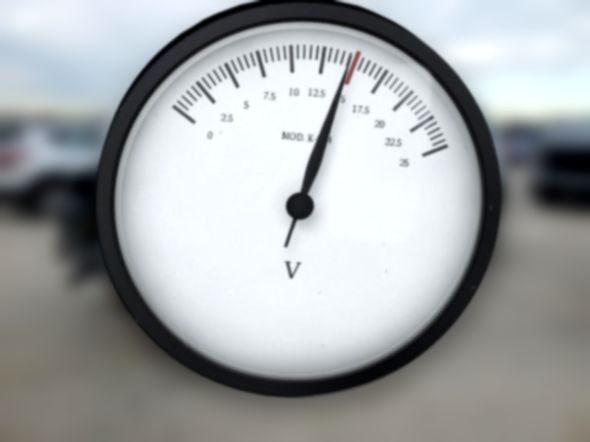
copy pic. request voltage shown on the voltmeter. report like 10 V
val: 14.5 V
